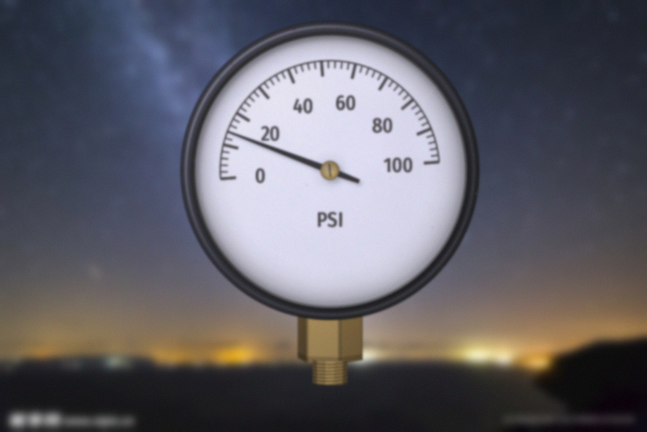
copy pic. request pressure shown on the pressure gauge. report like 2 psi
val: 14 psi
